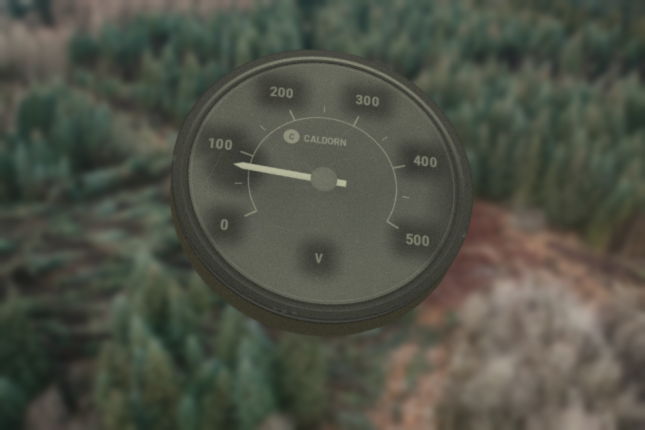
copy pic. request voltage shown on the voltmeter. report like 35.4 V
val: 75 V
